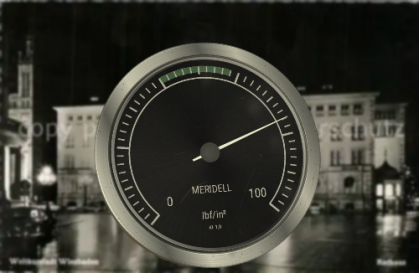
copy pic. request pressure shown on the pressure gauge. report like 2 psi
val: 76 psi
